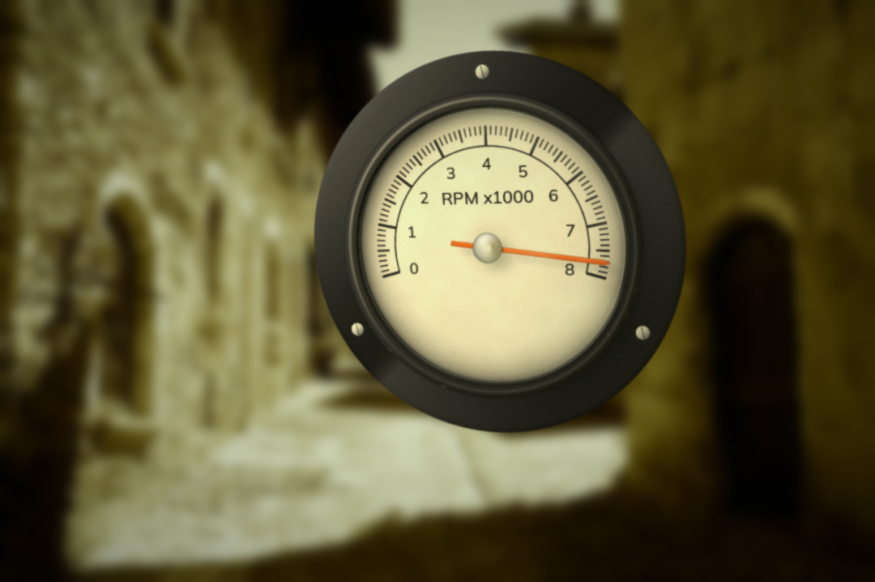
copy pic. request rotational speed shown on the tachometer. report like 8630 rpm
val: 7700 rpm
